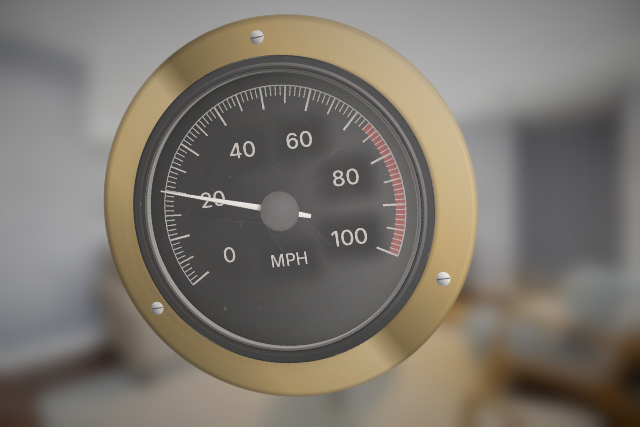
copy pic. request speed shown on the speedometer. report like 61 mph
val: 20 mph
